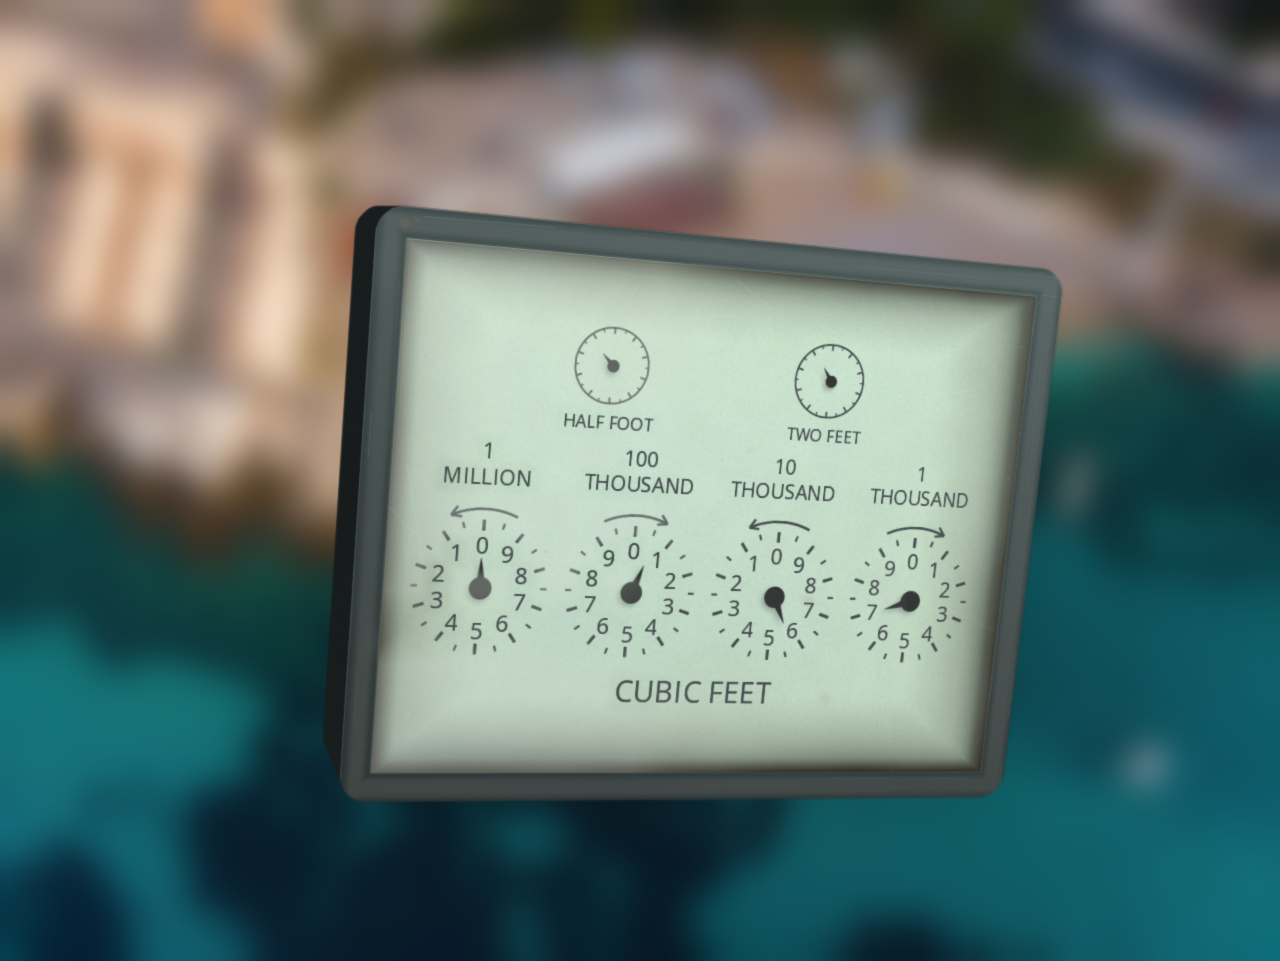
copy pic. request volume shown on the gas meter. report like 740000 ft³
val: 5700 ft³
